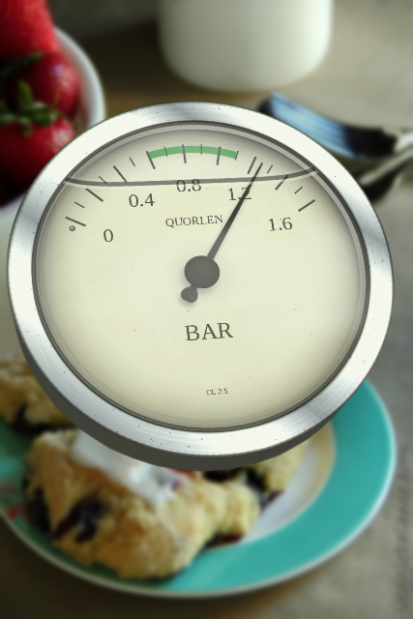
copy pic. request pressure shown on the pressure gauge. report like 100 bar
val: 1.25 bar
